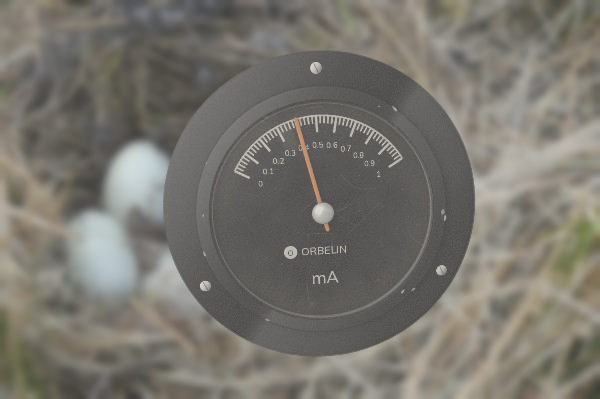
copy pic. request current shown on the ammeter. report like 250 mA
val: 0.4 mA
